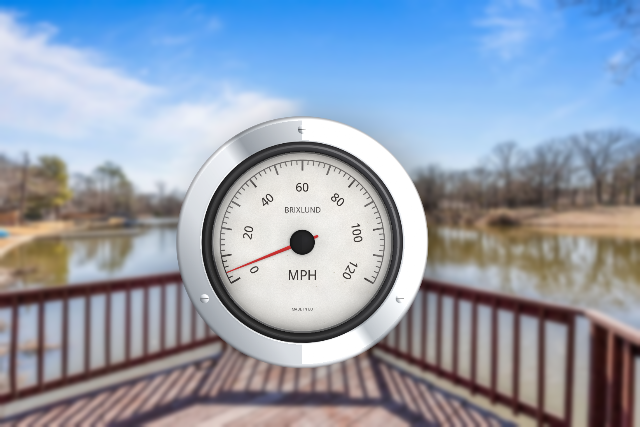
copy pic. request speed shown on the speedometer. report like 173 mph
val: 4 mph
